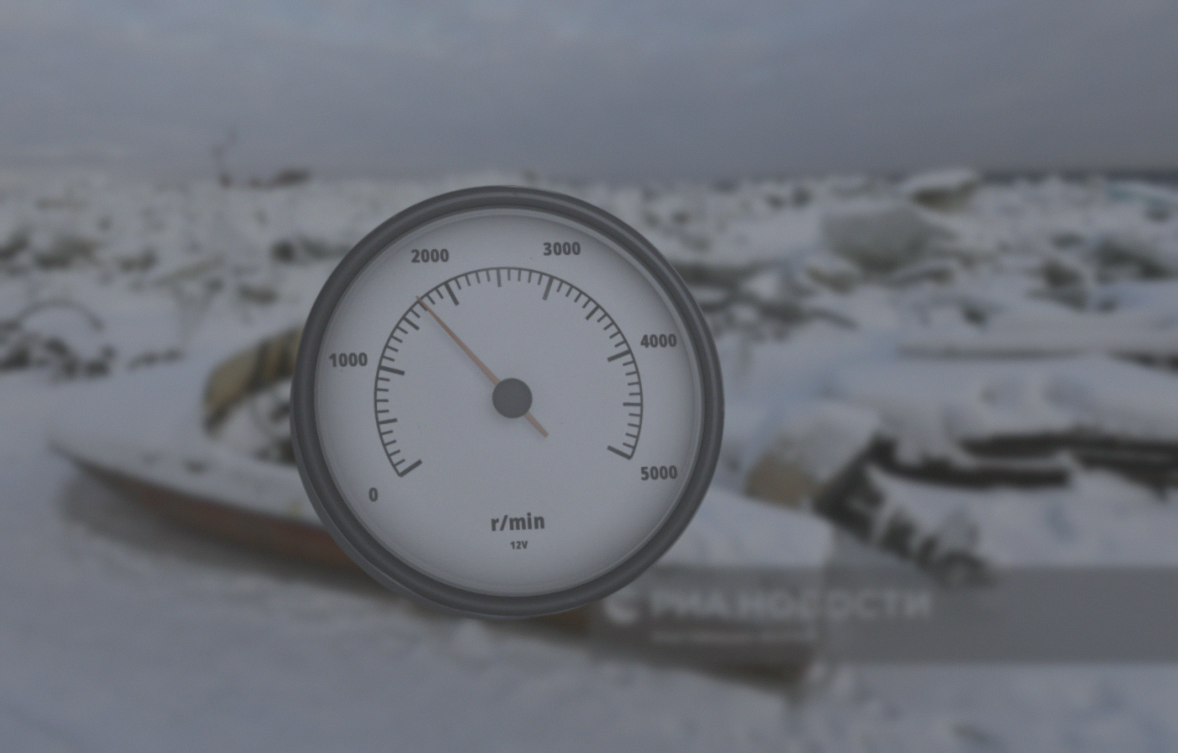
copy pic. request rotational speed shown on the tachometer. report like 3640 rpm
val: 1700 rpm
